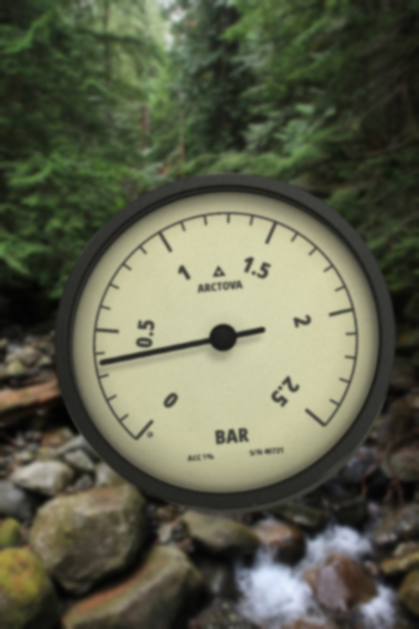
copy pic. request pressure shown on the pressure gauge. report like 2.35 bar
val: 0.35 bar
